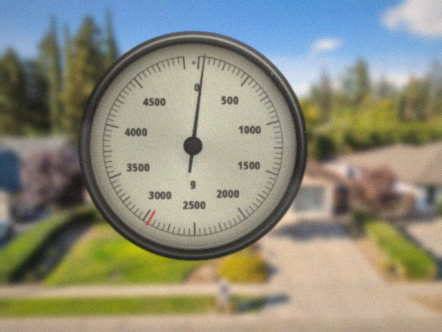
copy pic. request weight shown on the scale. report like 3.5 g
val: 50 g
